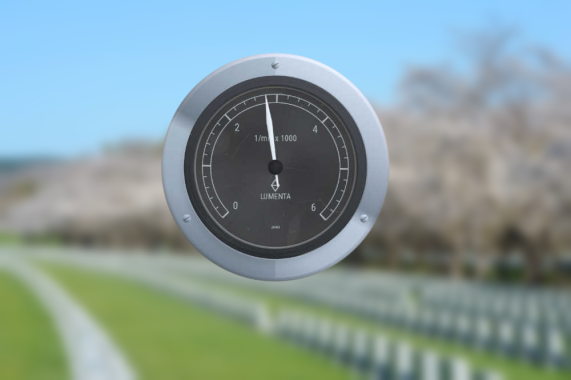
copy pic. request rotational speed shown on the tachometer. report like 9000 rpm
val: 2800 rpm
